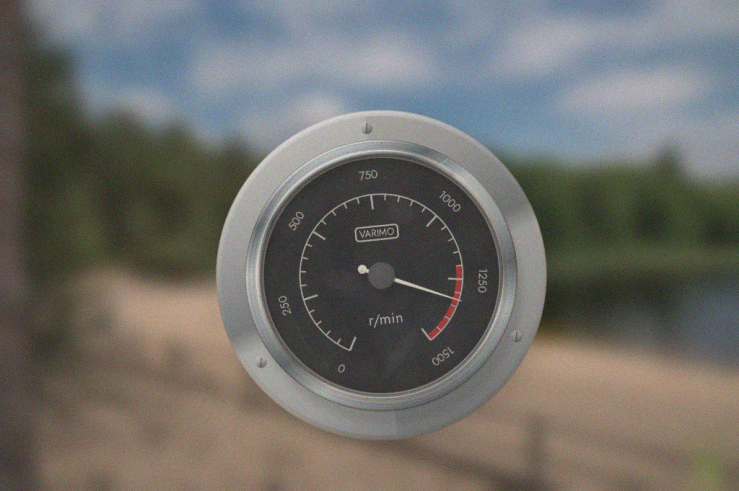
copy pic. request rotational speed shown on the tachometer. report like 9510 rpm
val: 1325 rpm
